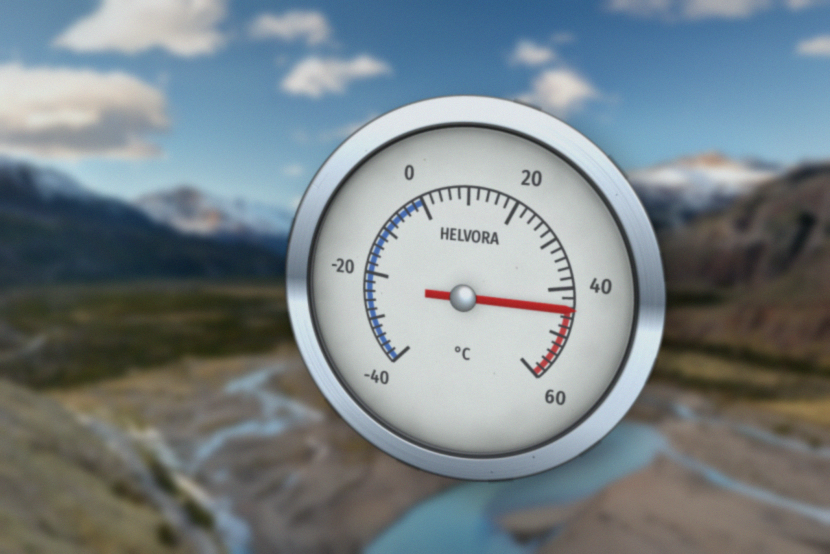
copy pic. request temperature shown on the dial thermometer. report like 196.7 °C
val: 44 °C
